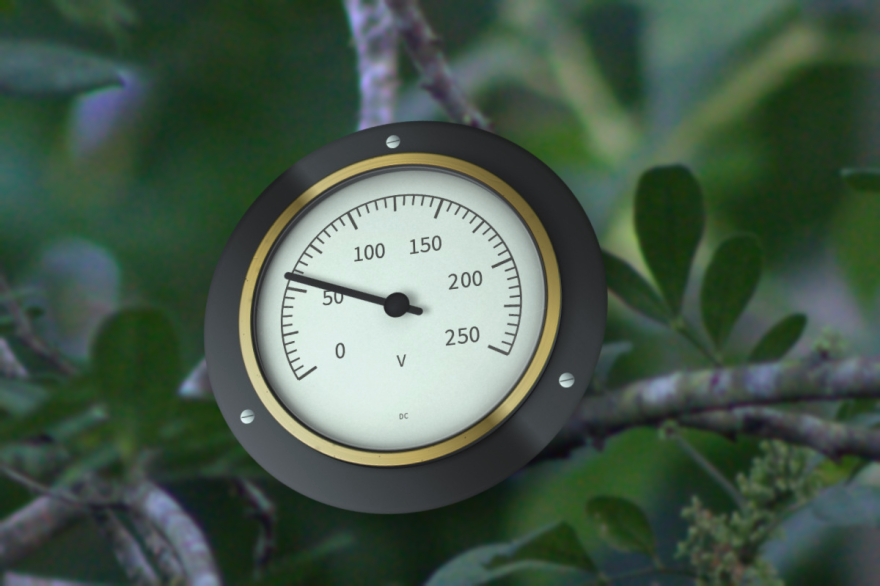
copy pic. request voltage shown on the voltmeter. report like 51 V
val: 55 V
